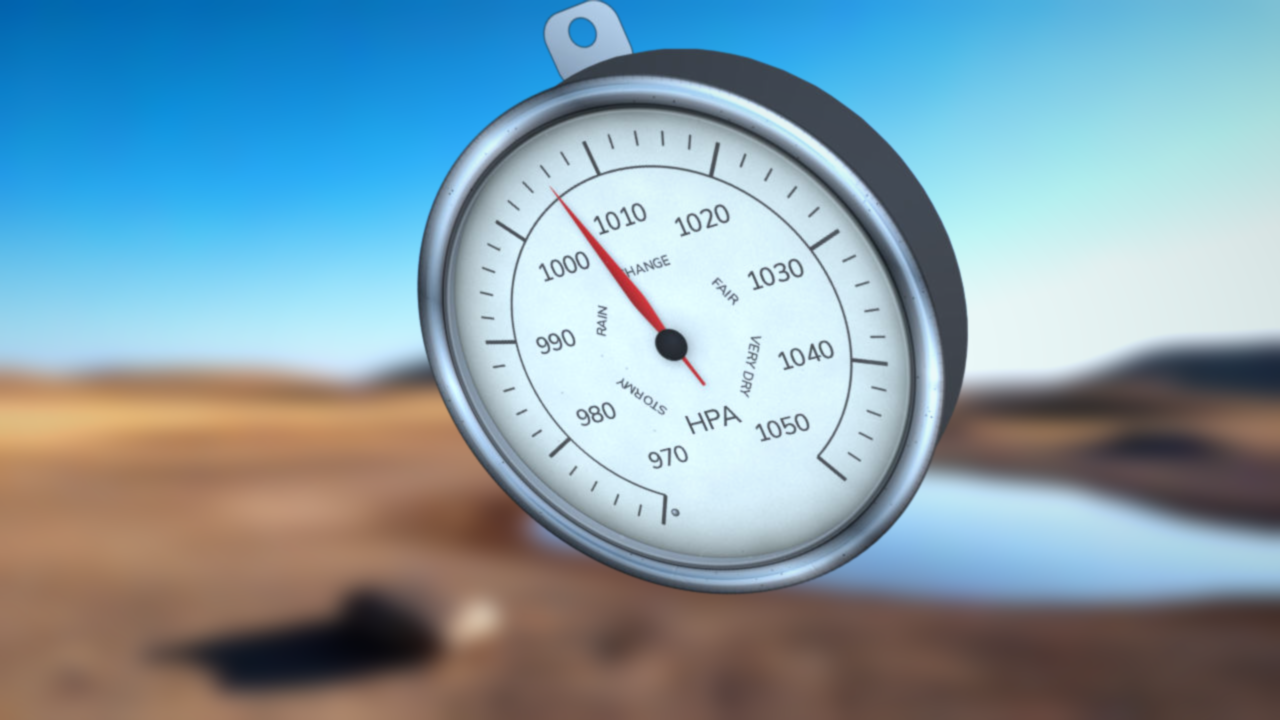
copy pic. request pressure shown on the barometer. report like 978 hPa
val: 1006 hPa
